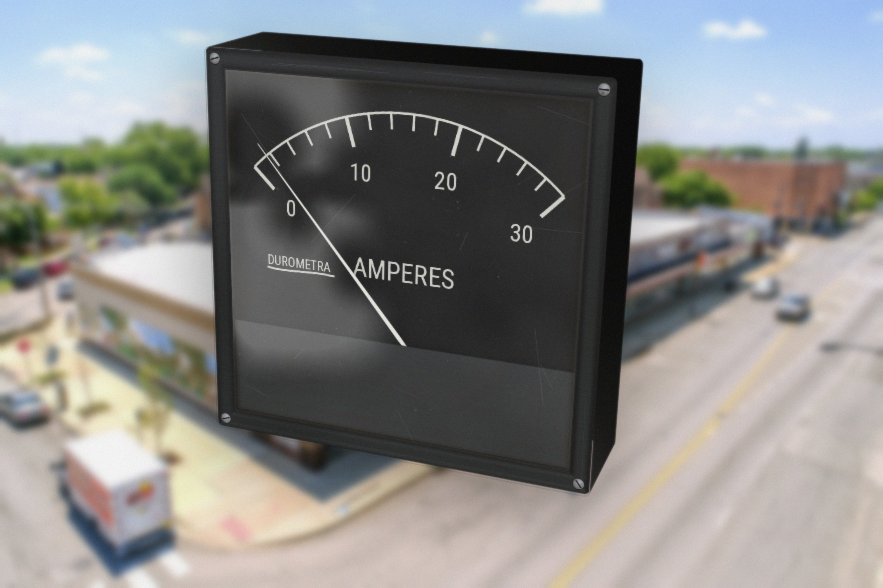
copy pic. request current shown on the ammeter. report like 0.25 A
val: 2 A
